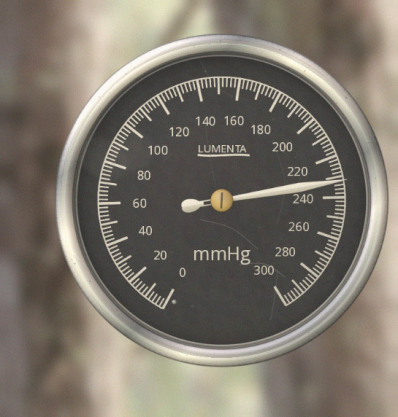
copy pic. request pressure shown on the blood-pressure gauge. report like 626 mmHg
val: 232 mmHg
